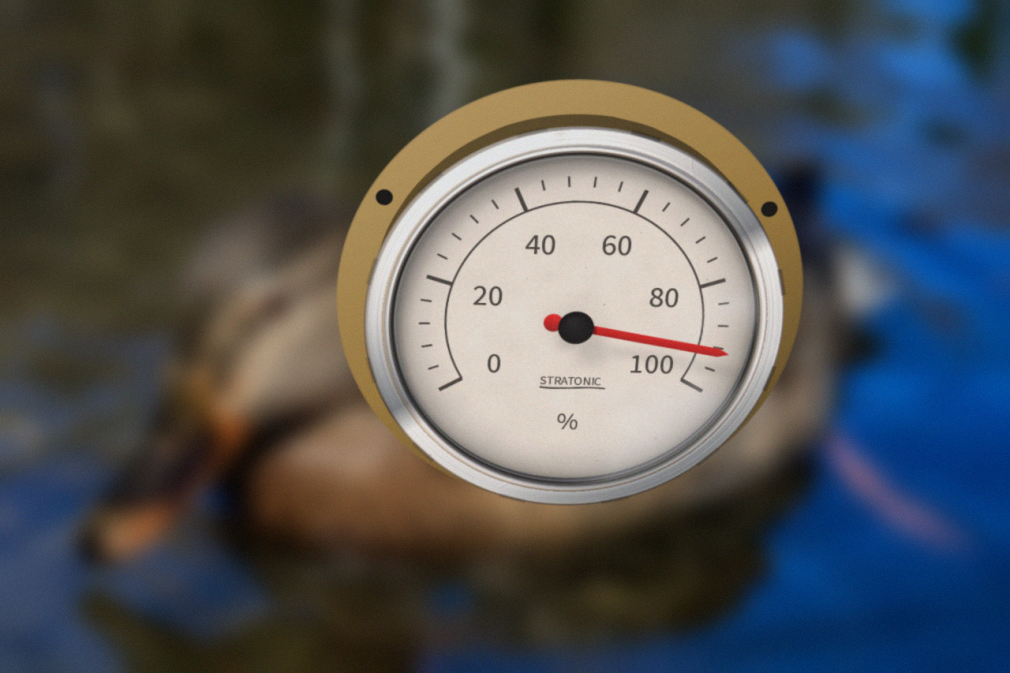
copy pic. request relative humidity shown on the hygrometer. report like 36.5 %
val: 92 %
